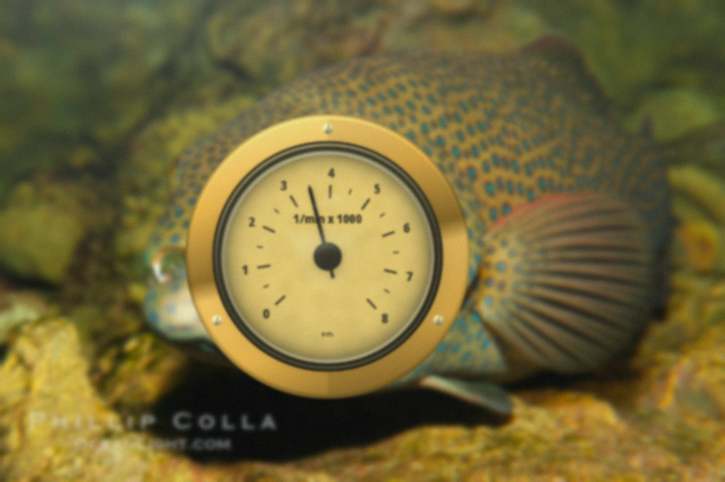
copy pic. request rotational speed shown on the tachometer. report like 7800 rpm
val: 3500 rpm
